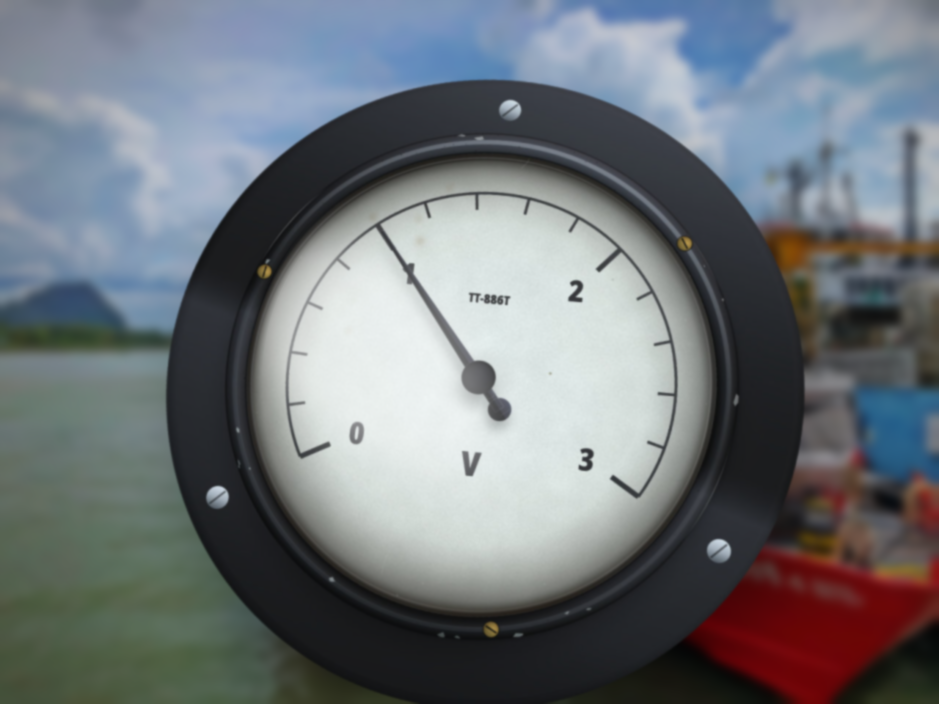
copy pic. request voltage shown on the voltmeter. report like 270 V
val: 1 V
